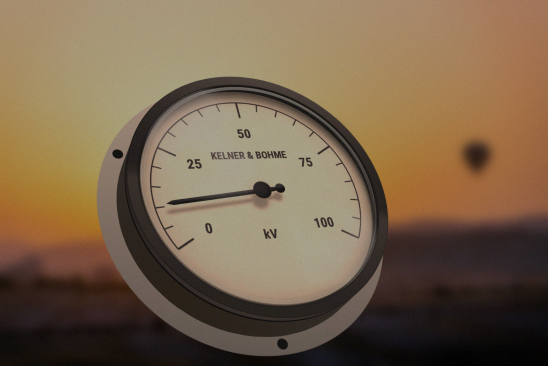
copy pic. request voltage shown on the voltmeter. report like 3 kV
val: 10 kV
